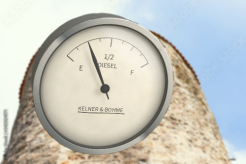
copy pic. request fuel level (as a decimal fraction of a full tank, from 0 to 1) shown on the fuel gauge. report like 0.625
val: 0.25
